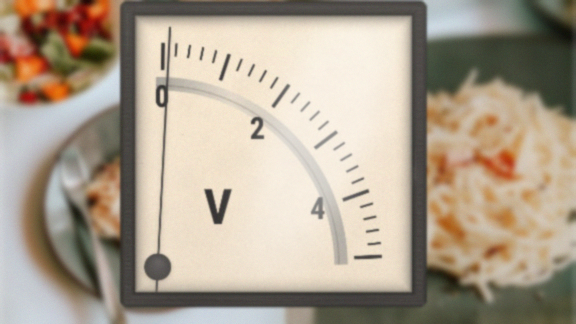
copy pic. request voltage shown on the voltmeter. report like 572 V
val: 0.1 V
